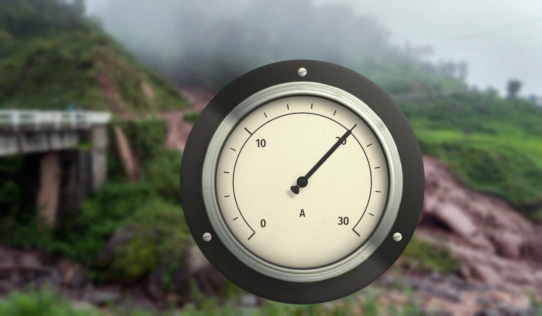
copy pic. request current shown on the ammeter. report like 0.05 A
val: 20 A
